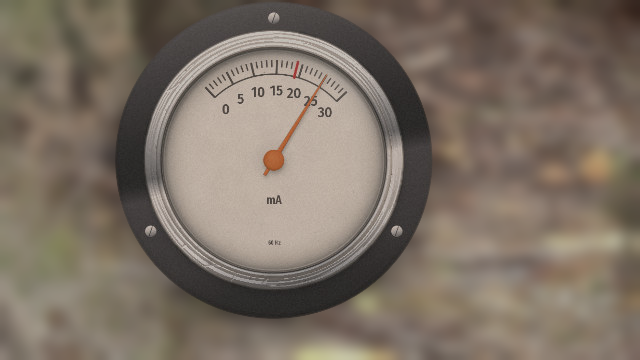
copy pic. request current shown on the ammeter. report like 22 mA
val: 25 mA
